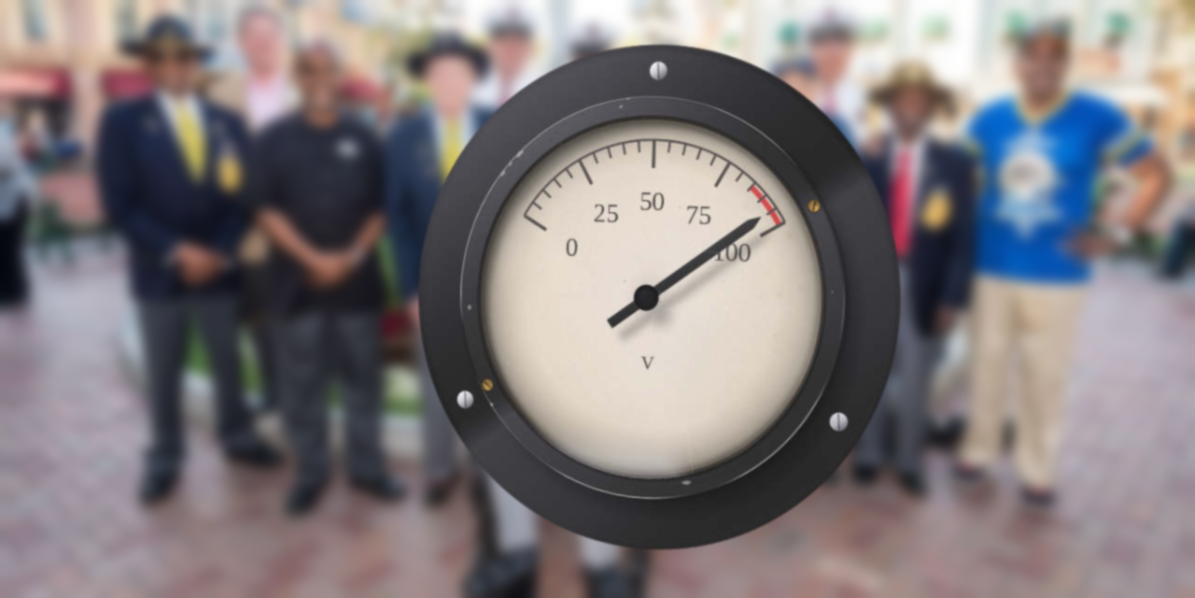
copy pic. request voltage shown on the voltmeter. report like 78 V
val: 95 V
